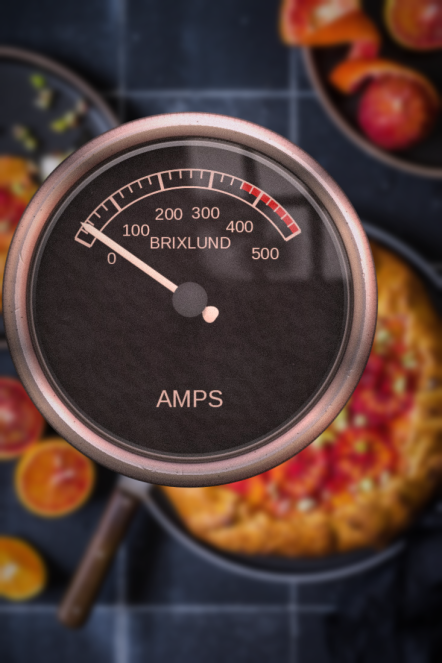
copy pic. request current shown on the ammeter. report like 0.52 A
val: 30 A
